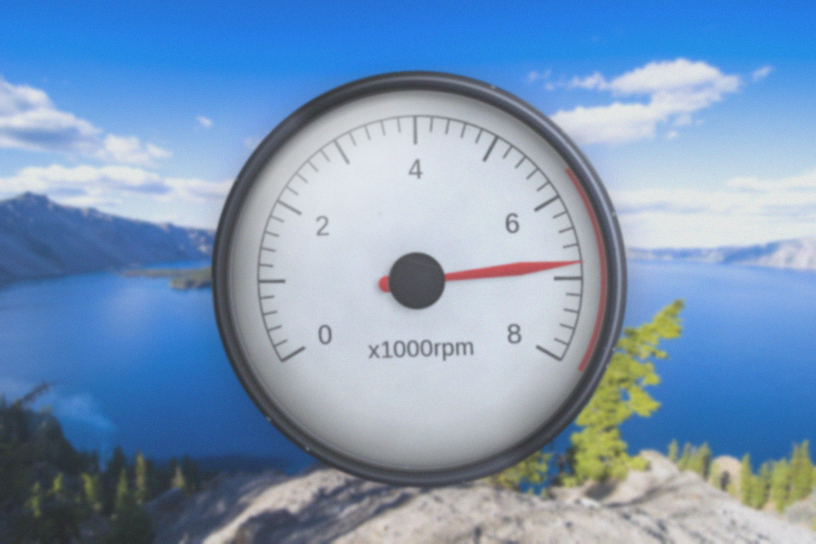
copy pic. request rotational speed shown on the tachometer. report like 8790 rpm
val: 6800 rpm
